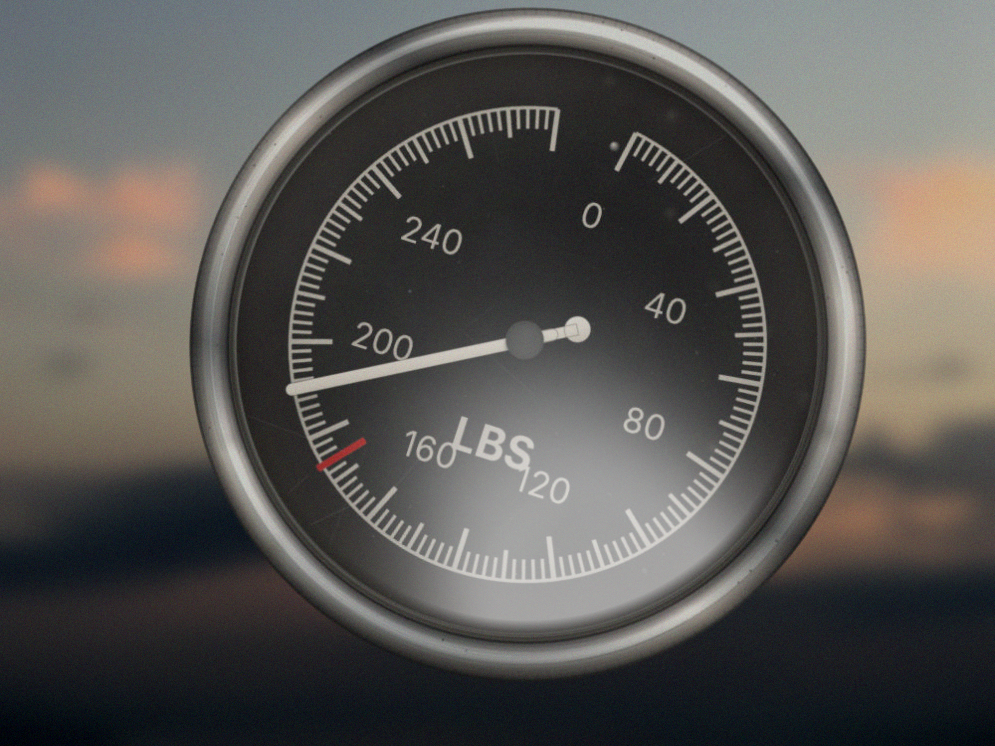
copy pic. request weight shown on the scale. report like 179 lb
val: 190 lb
